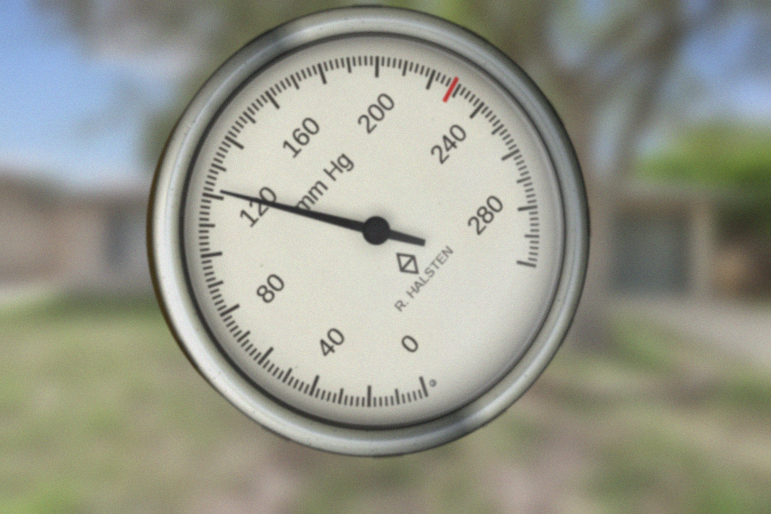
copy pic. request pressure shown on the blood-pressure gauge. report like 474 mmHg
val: 122 mmHg
